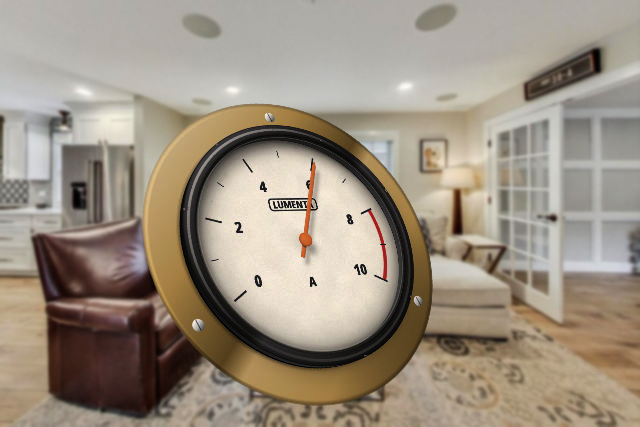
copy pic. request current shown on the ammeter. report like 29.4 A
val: 6 A
